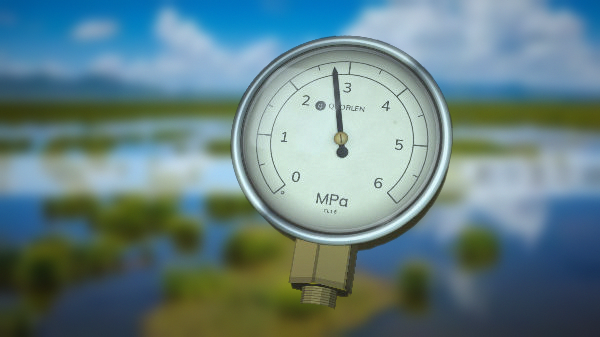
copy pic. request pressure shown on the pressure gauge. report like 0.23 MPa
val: 2.75 MPa
